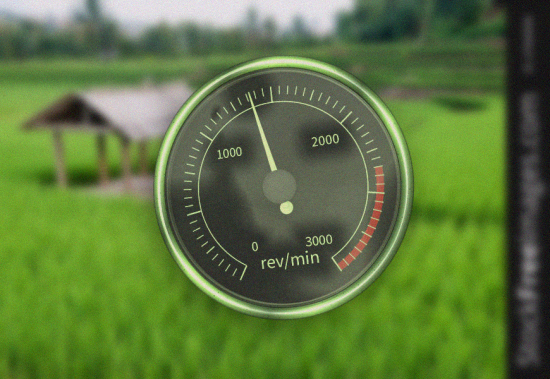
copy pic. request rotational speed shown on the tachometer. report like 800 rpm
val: 1375 rpm
